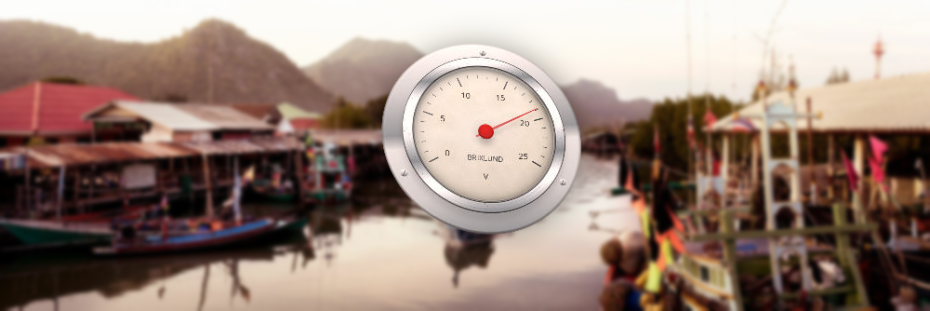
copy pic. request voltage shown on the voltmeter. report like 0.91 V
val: 19 V
